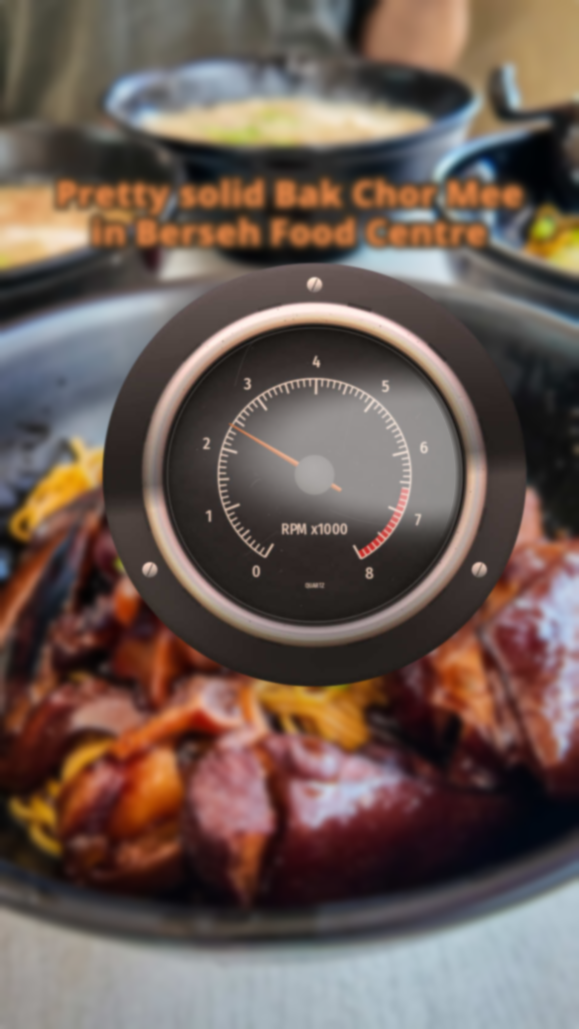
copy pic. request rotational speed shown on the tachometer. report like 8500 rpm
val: 2400 rpm
